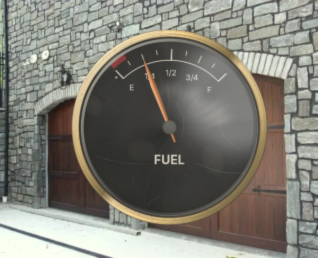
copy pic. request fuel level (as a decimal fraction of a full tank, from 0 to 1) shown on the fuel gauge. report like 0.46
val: 0.25
